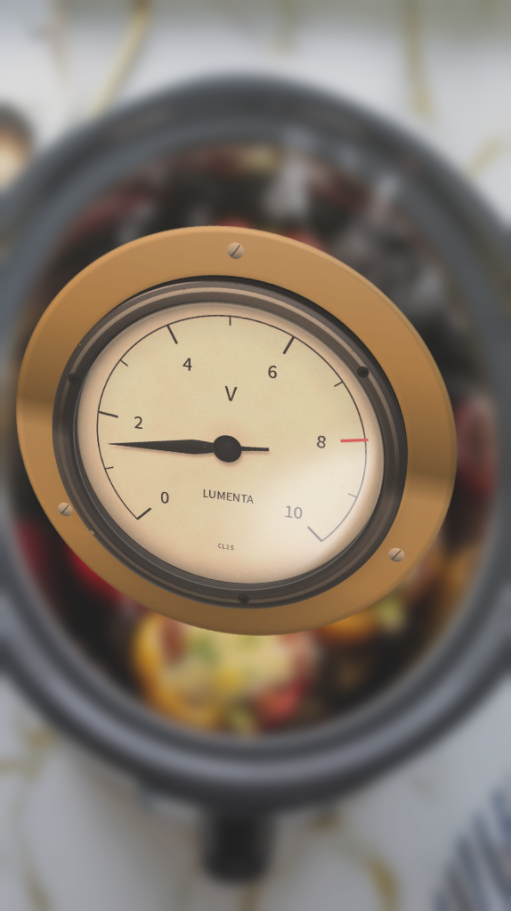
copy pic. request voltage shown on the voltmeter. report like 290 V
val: 1.5 V
